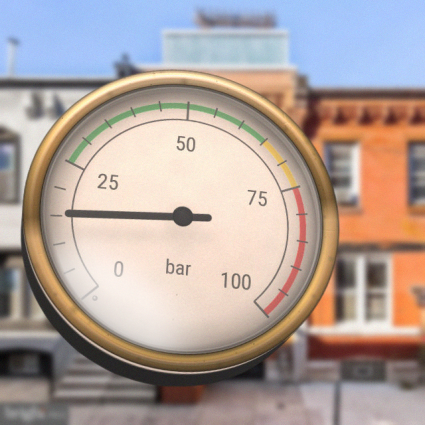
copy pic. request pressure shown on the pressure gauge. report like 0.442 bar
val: 15 bar
